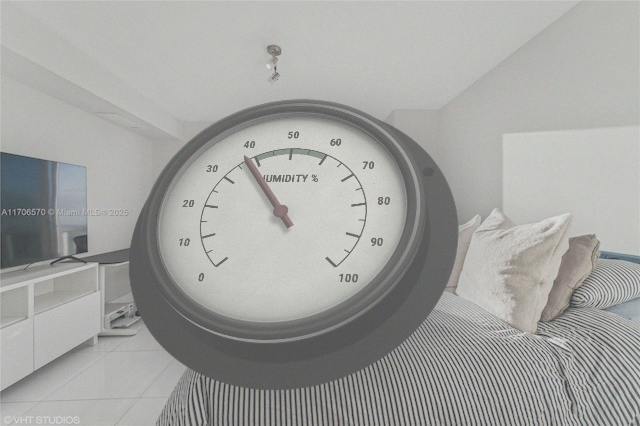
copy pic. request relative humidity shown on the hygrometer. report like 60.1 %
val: 37.5 %
